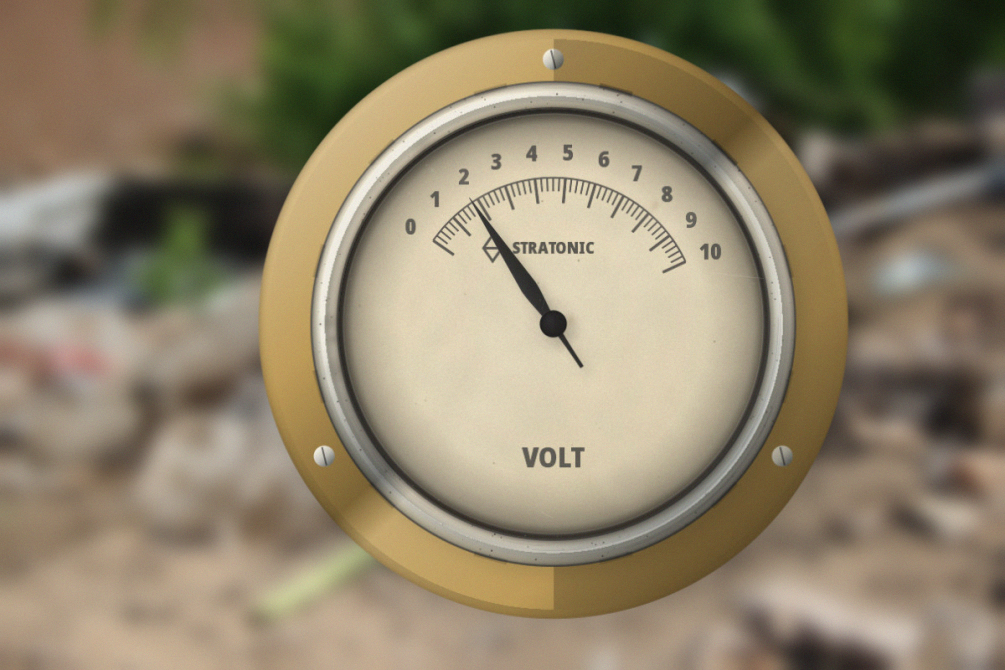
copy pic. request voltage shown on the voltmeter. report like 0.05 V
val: 1.8 V
